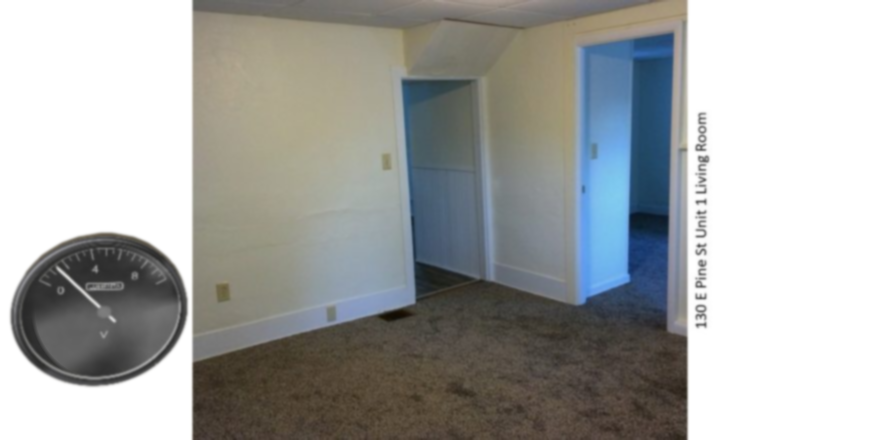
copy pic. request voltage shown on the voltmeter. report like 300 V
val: 1.5 V
